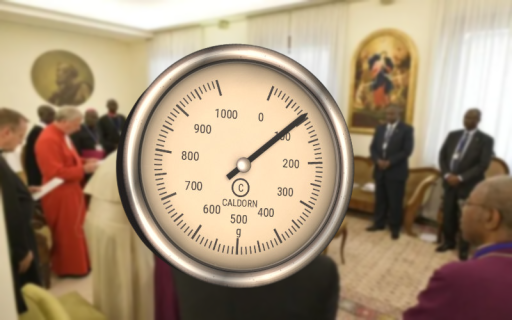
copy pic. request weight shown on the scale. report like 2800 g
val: 90 g
